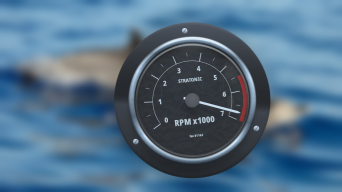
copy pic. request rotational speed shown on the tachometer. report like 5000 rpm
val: 6750 rpm
